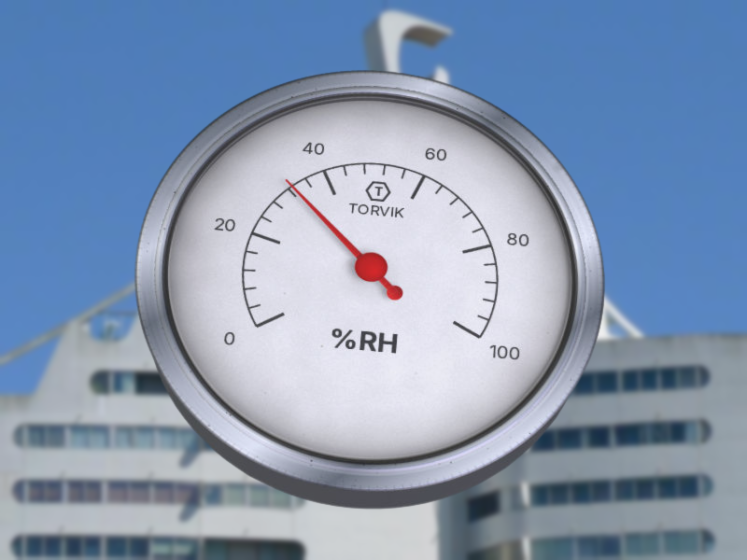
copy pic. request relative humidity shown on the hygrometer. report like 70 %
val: 32 %
